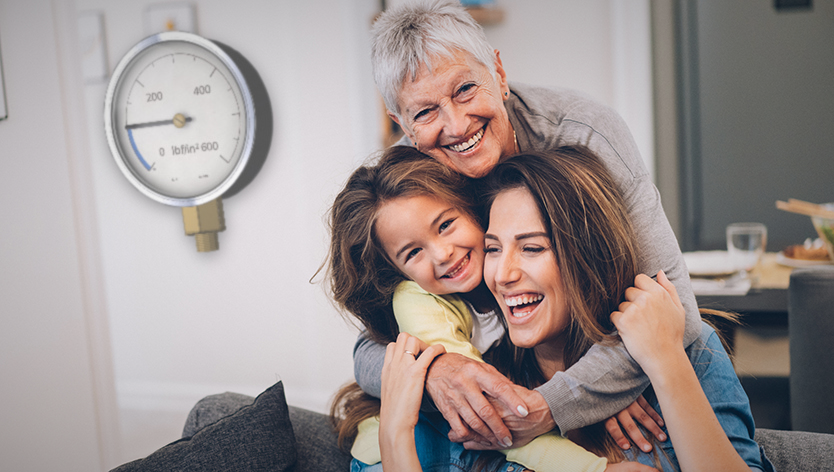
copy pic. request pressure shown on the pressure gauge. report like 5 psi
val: 100 psi
